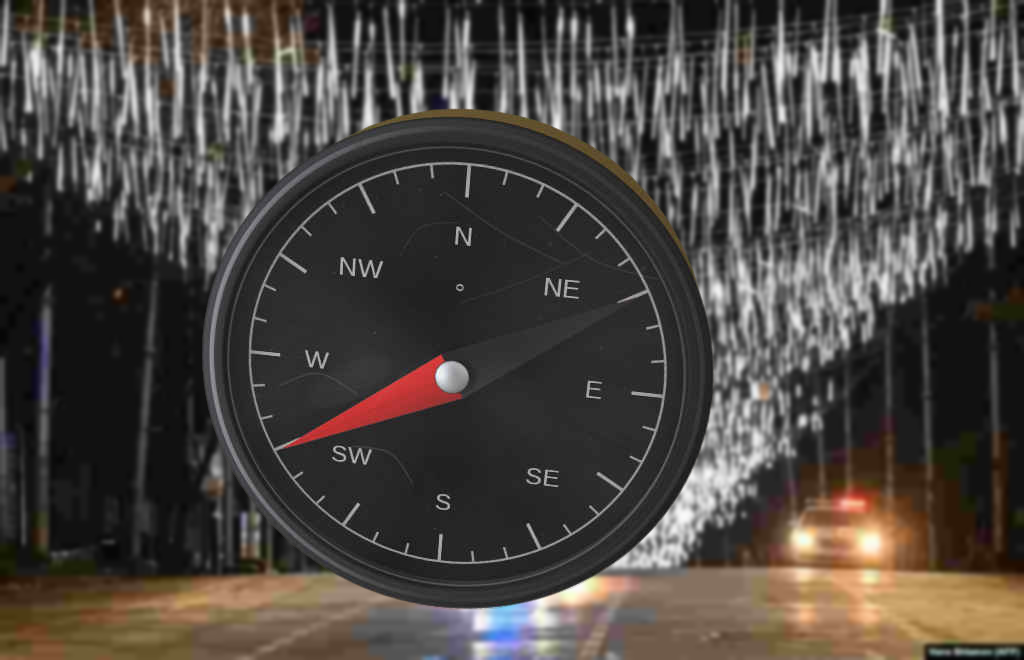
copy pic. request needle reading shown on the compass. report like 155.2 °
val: 240 °
